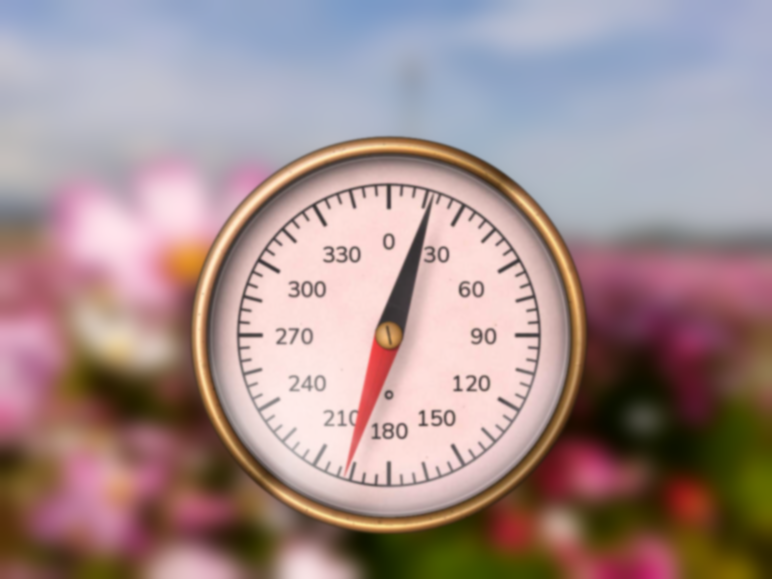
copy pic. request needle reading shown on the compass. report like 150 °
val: 197.5 °
